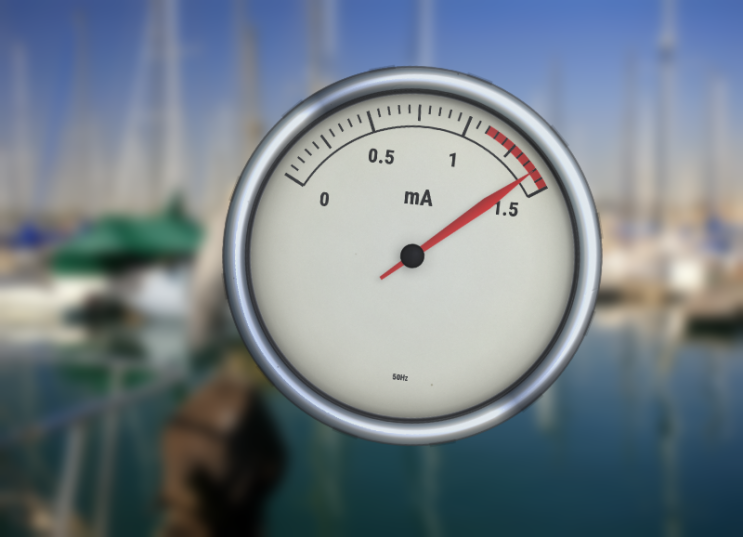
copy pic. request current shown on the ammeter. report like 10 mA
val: 1.4 mA
